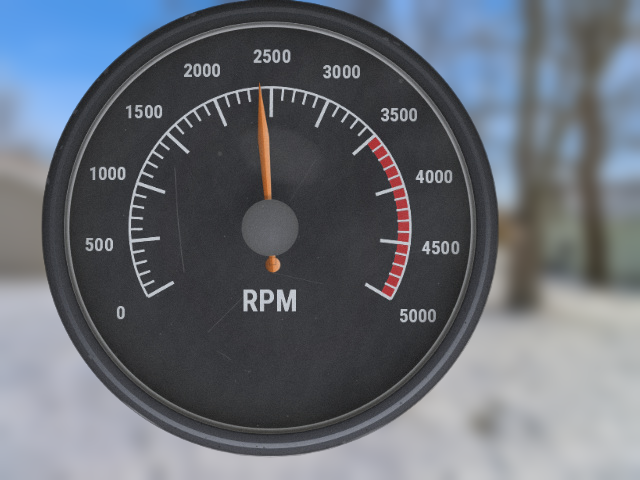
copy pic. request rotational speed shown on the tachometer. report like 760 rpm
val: 2400 rpm
